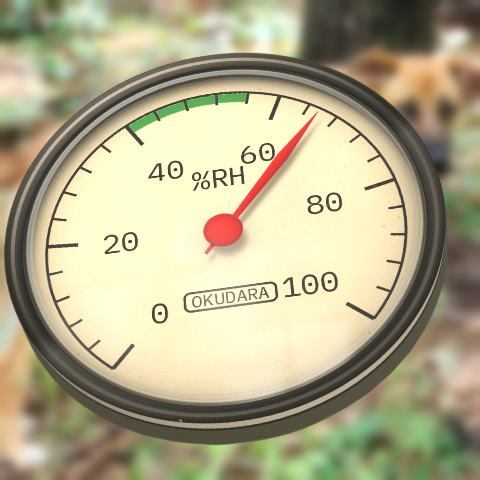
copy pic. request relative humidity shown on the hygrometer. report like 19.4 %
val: 66 %
